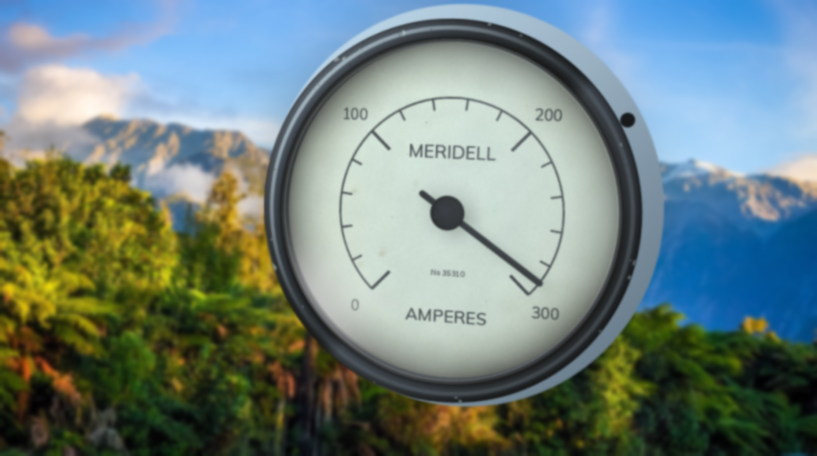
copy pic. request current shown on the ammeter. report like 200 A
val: 290 A
